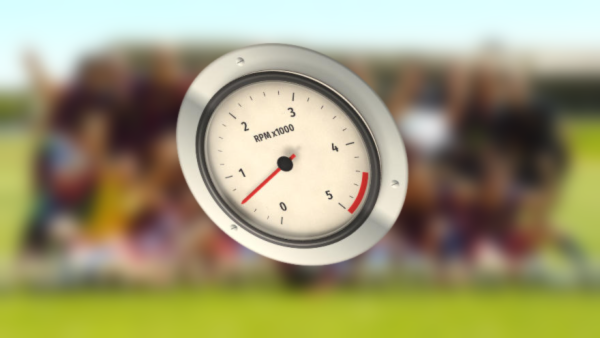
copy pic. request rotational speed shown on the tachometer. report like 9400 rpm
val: 600 rpm
